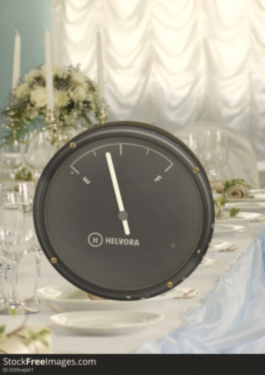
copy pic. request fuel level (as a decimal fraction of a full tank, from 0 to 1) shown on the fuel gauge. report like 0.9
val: 0.375
